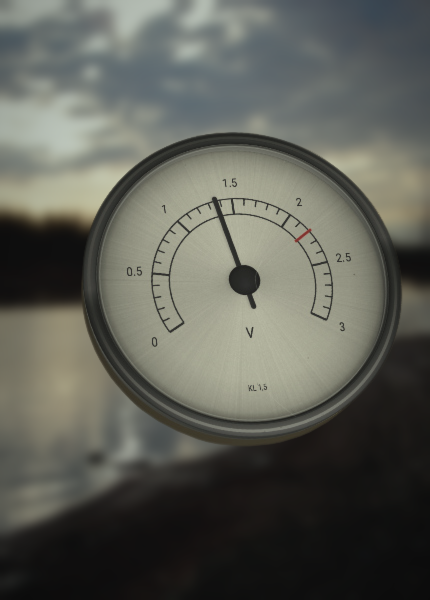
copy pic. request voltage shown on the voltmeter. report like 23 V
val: 1.35 V
